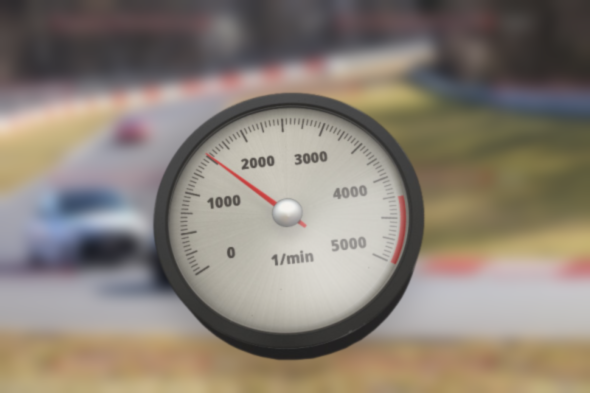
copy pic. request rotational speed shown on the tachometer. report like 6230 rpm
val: 1500 rpm
